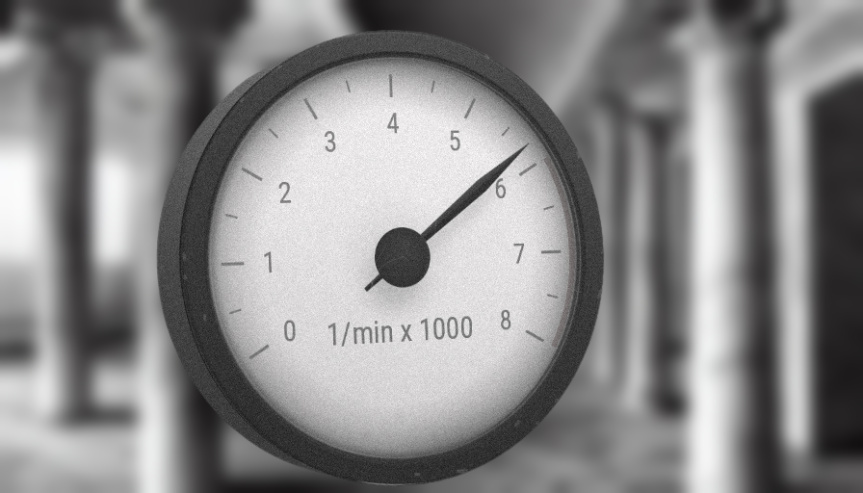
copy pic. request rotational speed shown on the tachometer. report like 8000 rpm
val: 5750 rpm
